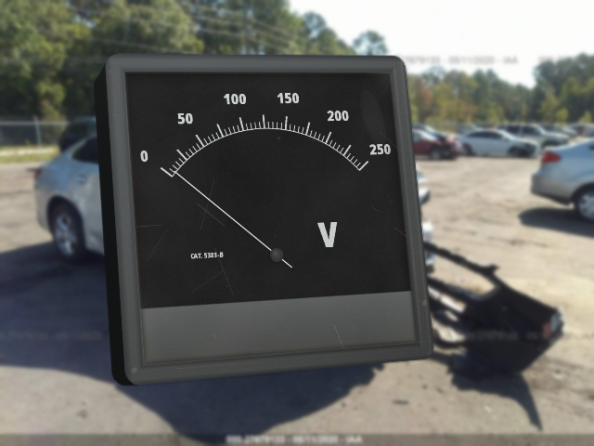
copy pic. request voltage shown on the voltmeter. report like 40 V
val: 5 V
